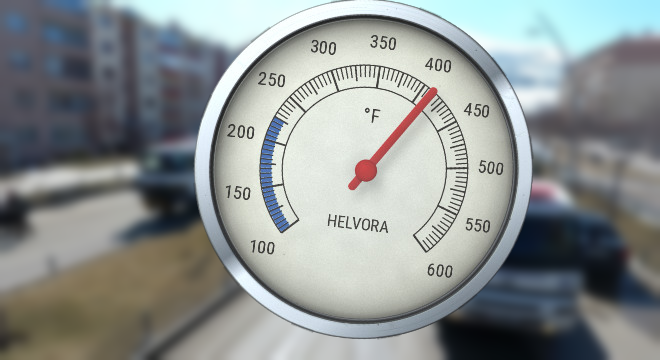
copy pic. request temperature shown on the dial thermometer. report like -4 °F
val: 410 °F
